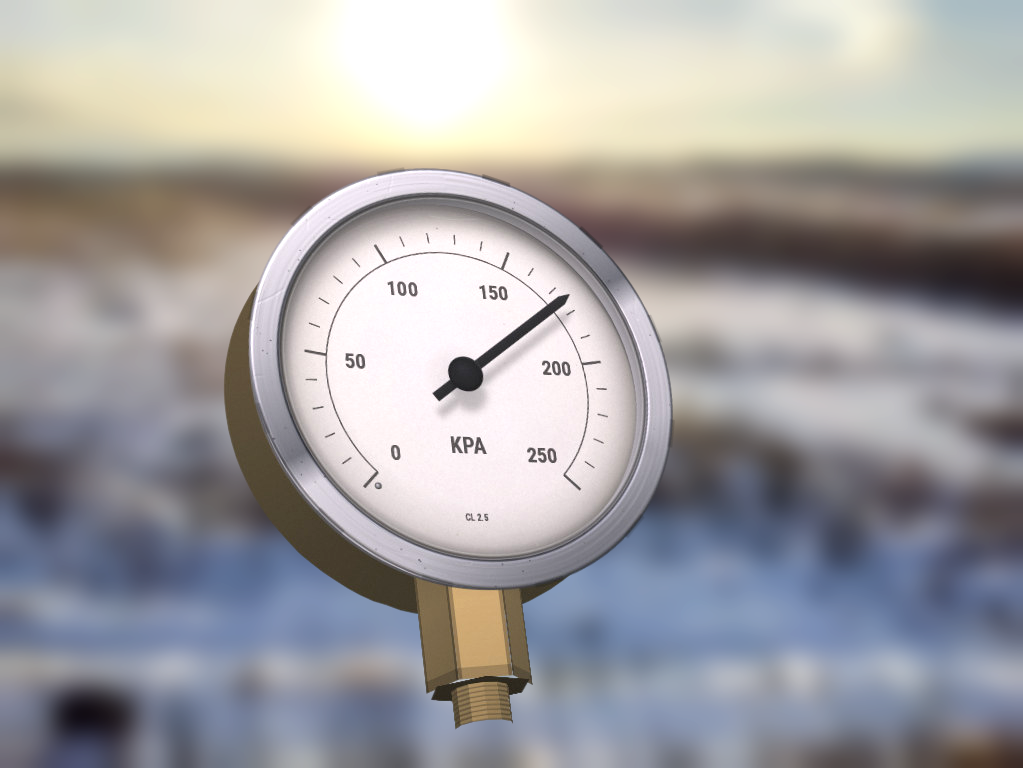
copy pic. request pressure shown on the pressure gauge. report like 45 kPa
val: 175 kPa
